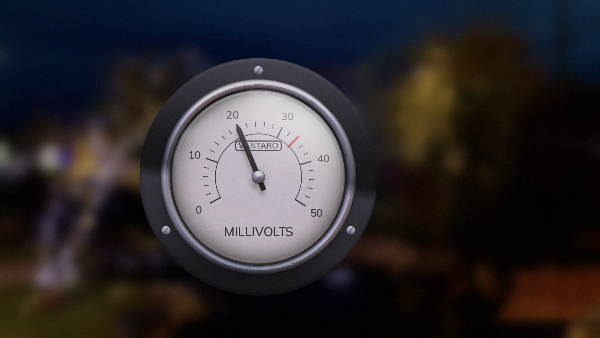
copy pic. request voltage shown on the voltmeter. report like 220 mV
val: 20 mV
